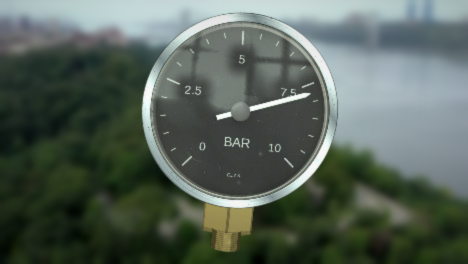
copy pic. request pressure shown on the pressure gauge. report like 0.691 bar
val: 7.75 bar
